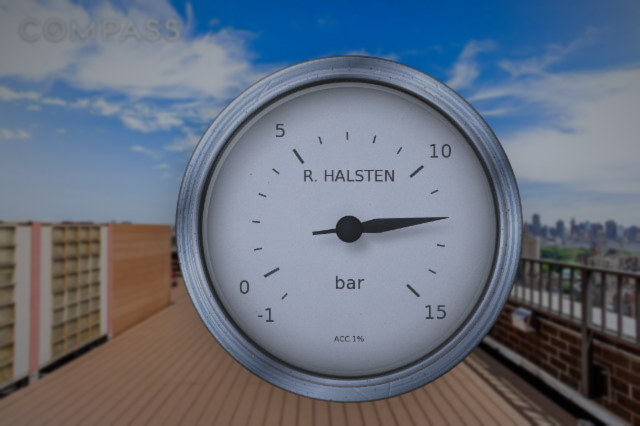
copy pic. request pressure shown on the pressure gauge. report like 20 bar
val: 12 bar
